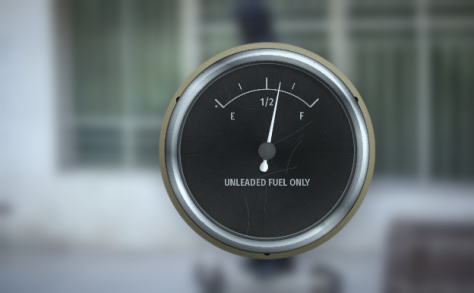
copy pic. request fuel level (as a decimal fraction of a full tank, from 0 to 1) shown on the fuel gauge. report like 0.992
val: 0.625
